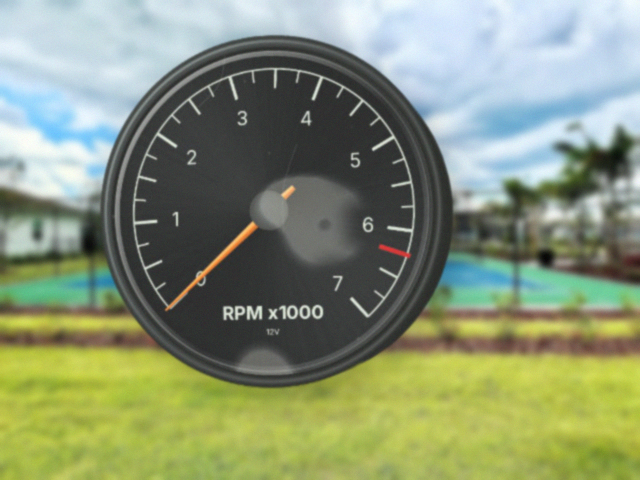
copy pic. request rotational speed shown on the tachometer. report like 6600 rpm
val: 0 rpm
